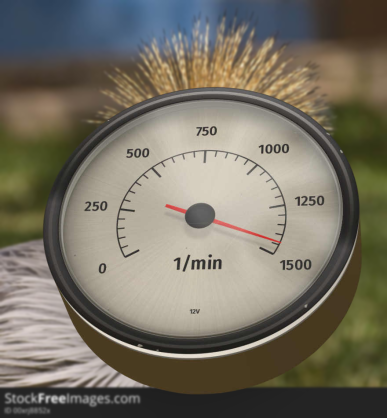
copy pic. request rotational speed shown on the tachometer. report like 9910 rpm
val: 1450 rpm
